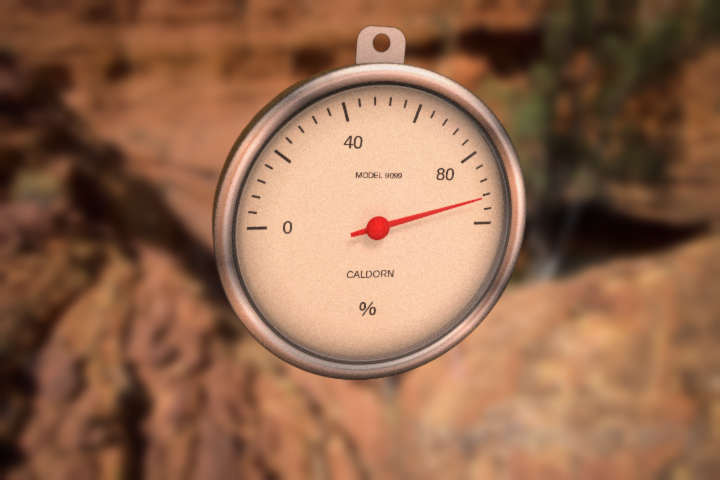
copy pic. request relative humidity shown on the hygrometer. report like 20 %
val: 92 %
